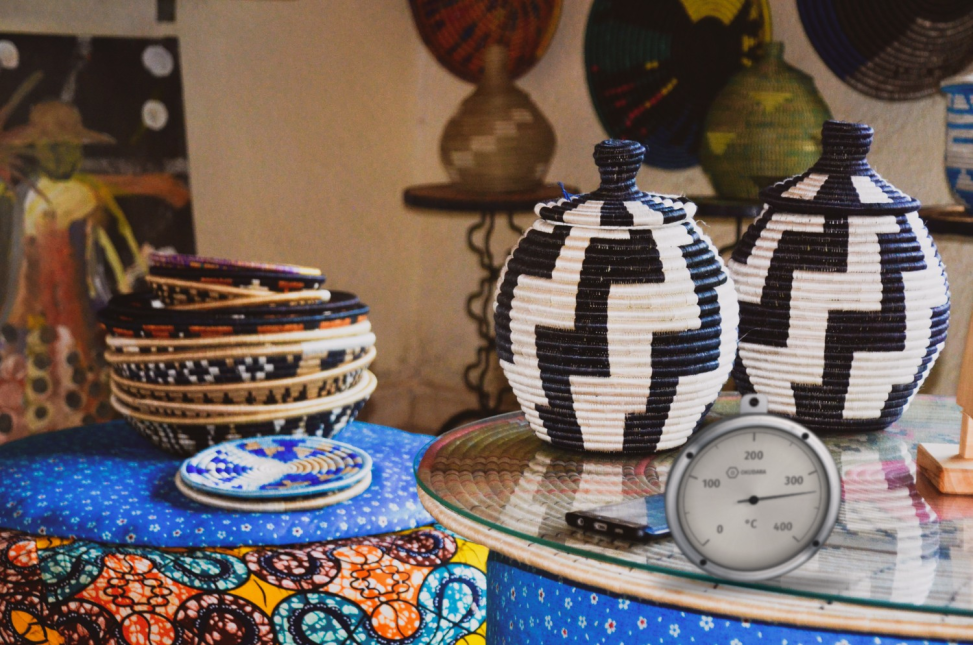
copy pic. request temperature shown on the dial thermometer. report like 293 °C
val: 325 °C
